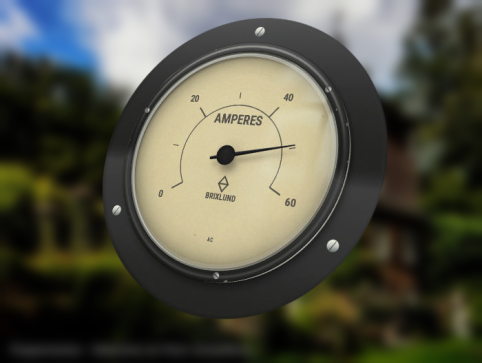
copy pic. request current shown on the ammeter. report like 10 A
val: 50 A
